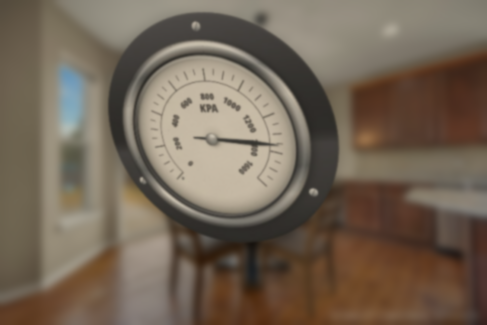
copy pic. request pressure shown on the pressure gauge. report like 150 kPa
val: 1350 kPa
